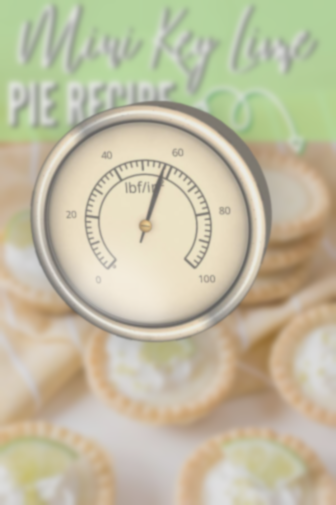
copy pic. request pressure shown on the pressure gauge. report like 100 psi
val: 58 psi
